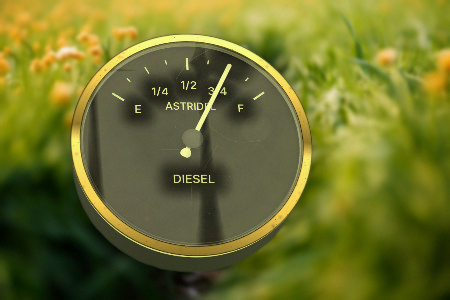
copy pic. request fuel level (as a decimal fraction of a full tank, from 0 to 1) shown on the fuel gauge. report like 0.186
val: 0.75
